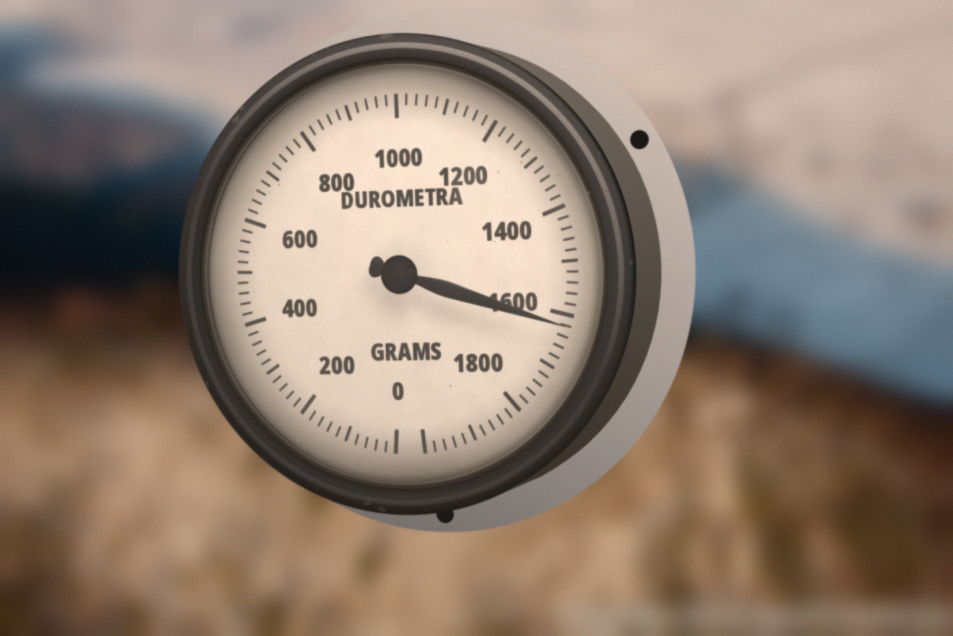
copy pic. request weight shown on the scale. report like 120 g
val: 1620 g
